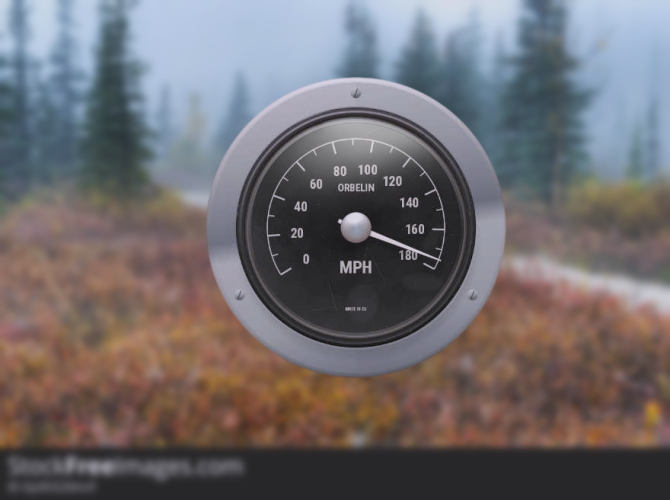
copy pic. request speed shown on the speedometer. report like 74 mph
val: 175 mph
